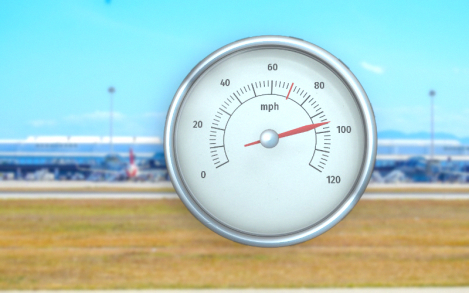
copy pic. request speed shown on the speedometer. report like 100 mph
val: 96 mph
